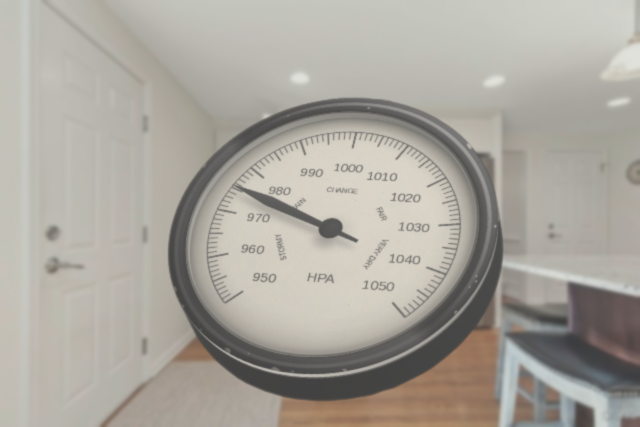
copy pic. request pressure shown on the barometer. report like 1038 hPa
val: 975 hPa
